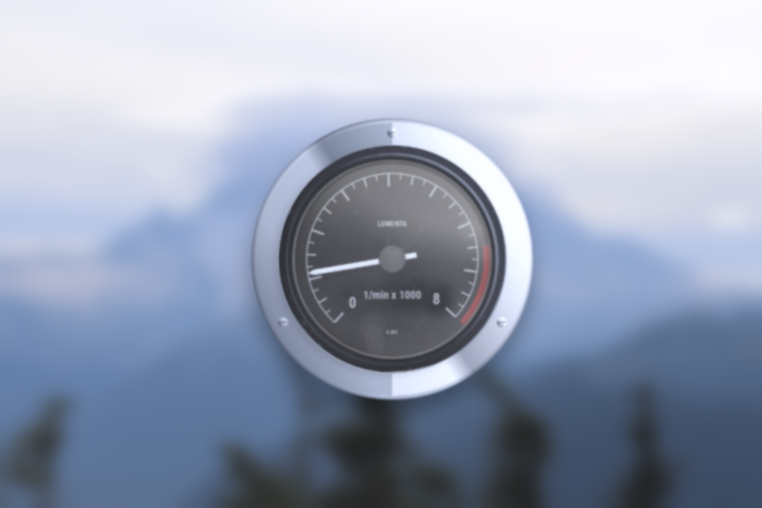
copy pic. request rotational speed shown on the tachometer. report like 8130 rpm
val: 1125 rpm
